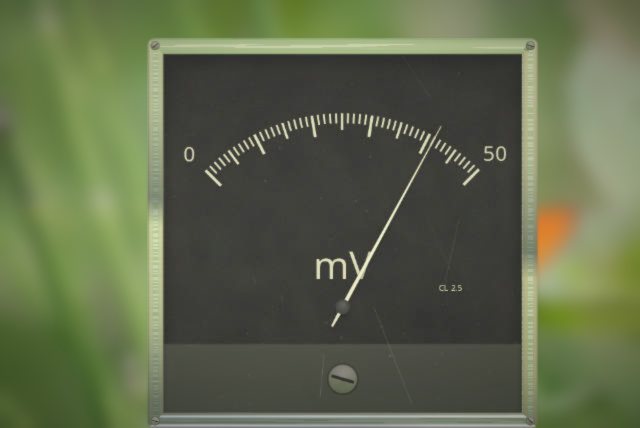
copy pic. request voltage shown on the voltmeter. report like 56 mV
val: 41 mV
